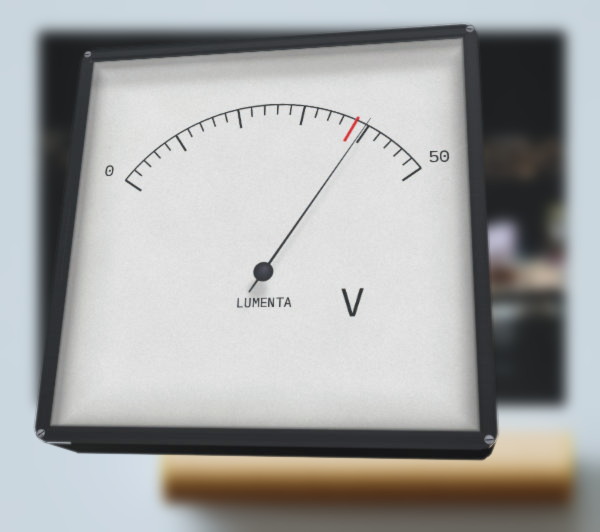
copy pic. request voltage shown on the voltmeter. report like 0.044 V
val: 40 V
